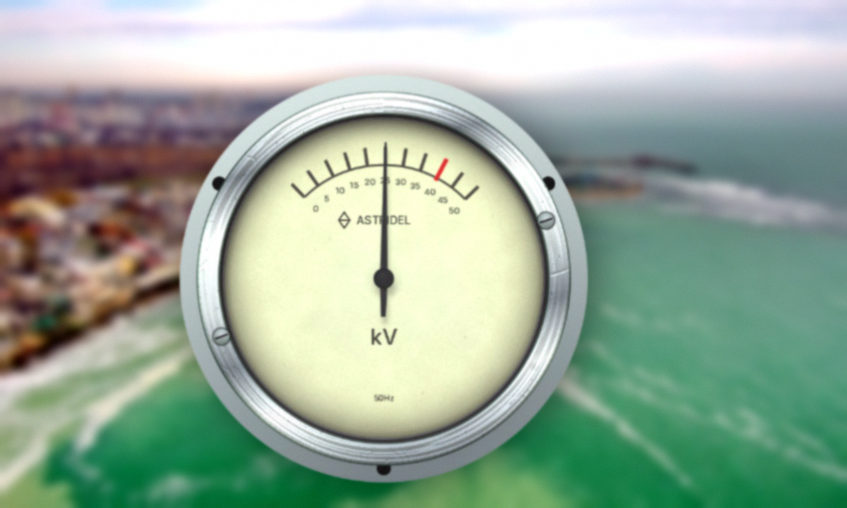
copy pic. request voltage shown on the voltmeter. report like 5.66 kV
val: 25 kV
